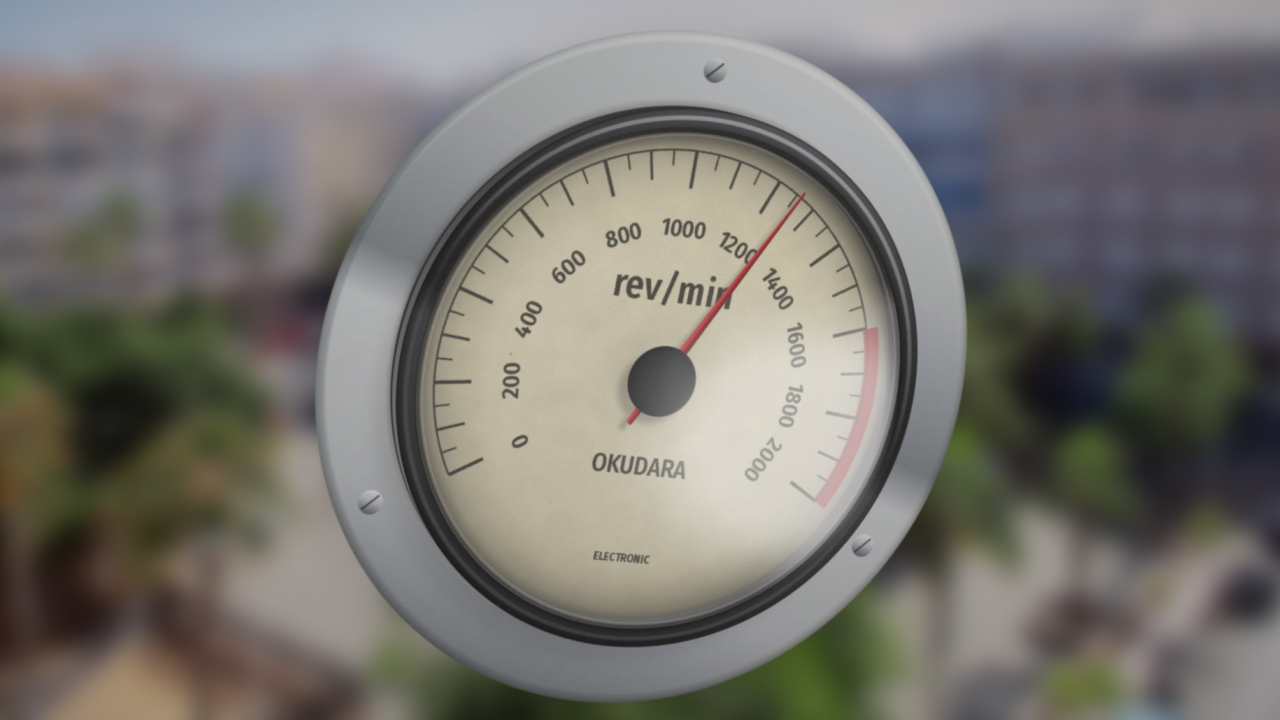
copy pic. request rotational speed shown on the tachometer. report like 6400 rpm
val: 1250 rpm
